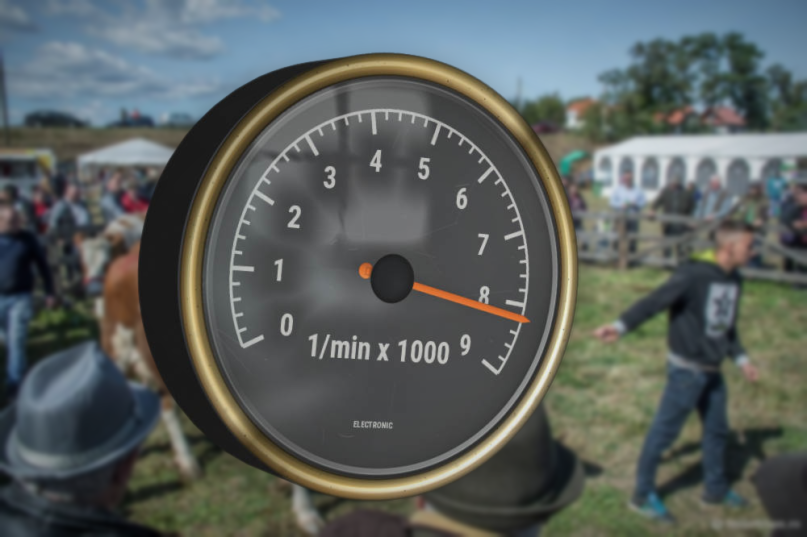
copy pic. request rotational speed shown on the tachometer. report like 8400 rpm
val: 8200 rpm
